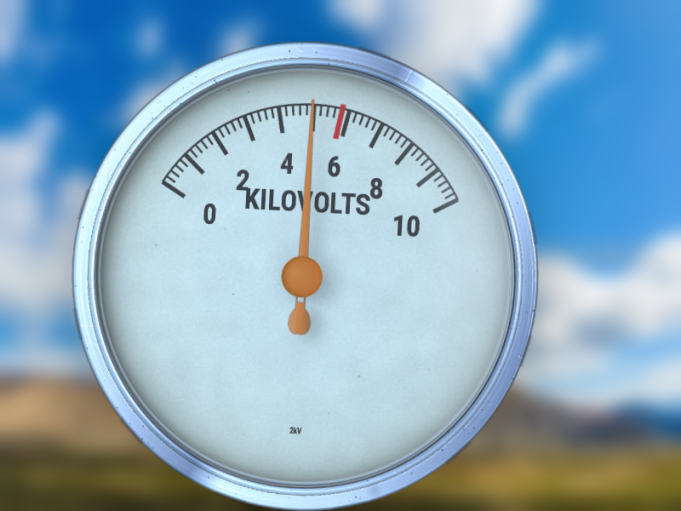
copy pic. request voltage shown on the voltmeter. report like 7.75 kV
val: 5 kV
